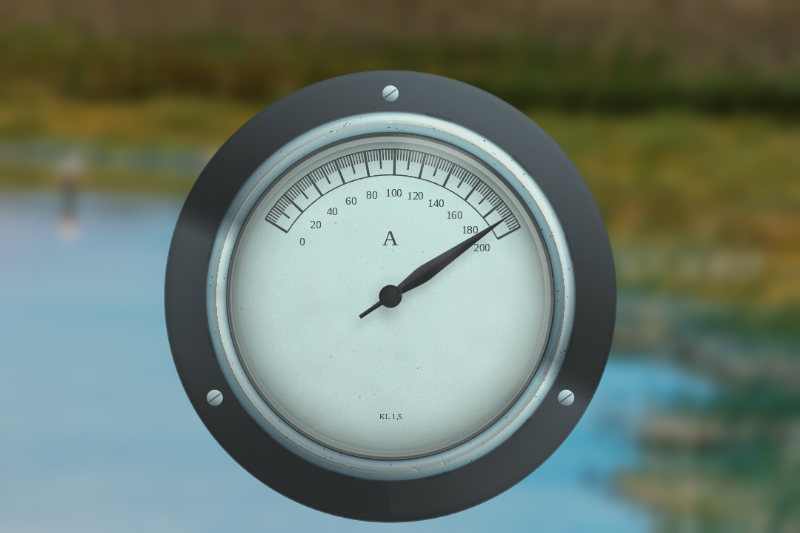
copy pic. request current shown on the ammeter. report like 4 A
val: 190 A
